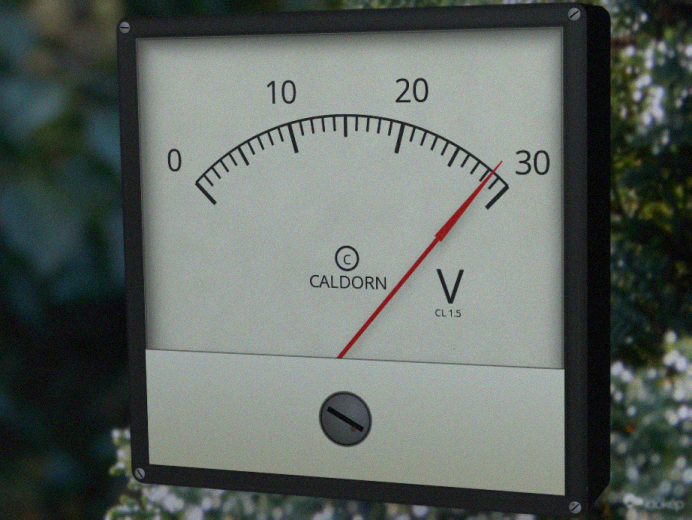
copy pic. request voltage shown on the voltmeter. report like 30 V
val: 28.5 V
